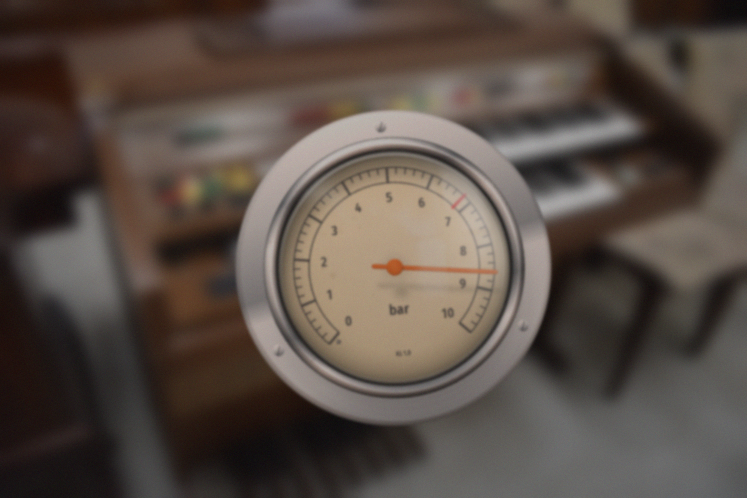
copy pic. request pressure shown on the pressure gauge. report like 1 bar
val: 8.6 bar
